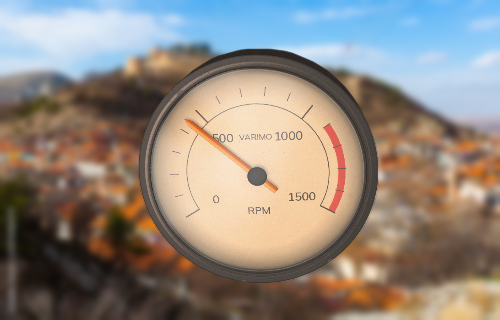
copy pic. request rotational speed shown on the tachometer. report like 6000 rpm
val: 450 rpm
